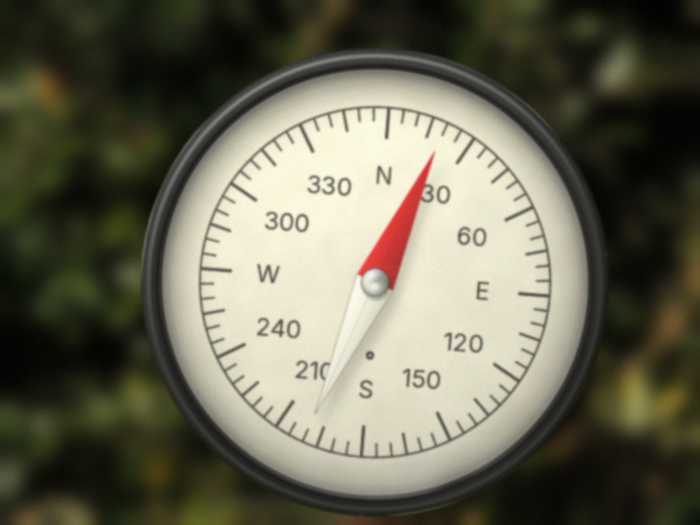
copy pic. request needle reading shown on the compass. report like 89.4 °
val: 20 °
